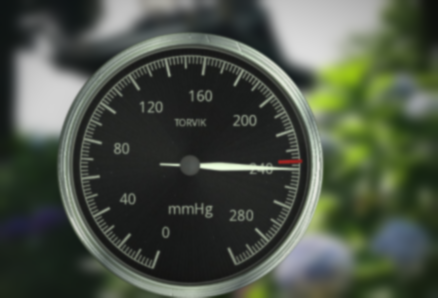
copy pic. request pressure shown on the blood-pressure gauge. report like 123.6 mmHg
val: 240 mmHg
